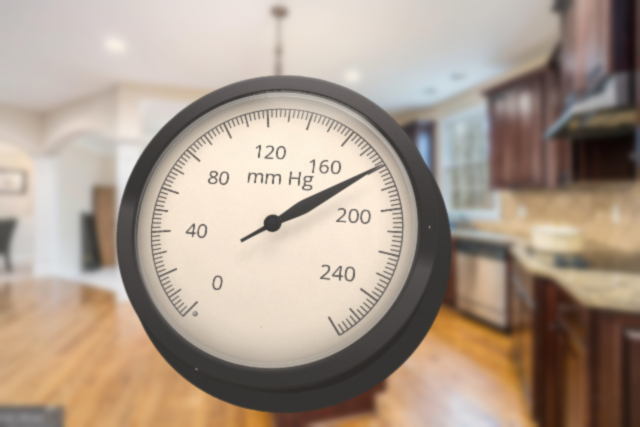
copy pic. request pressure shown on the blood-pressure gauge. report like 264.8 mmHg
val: 180 mmHg
